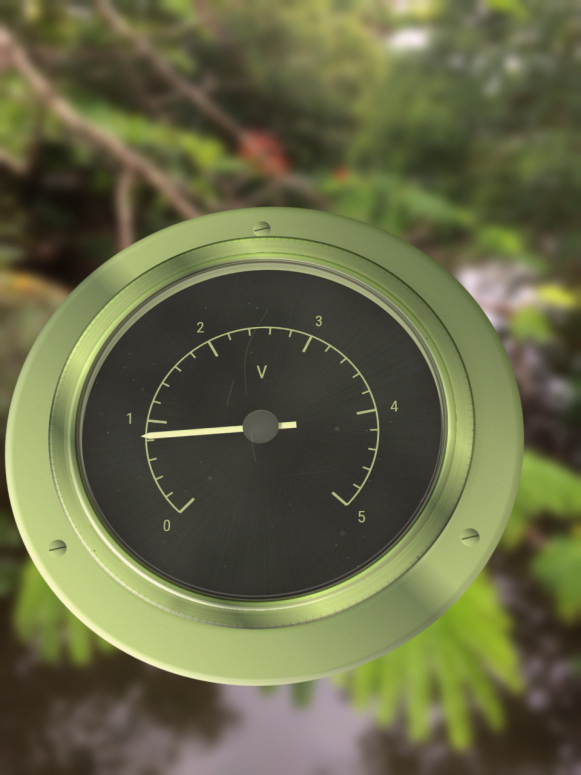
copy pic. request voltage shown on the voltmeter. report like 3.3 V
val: 0.8 V
